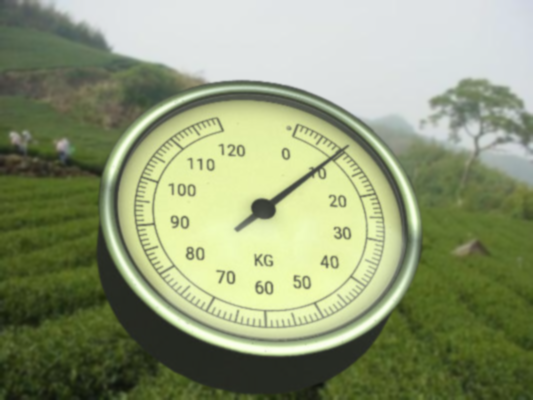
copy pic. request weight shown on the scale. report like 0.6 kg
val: 10 kg
